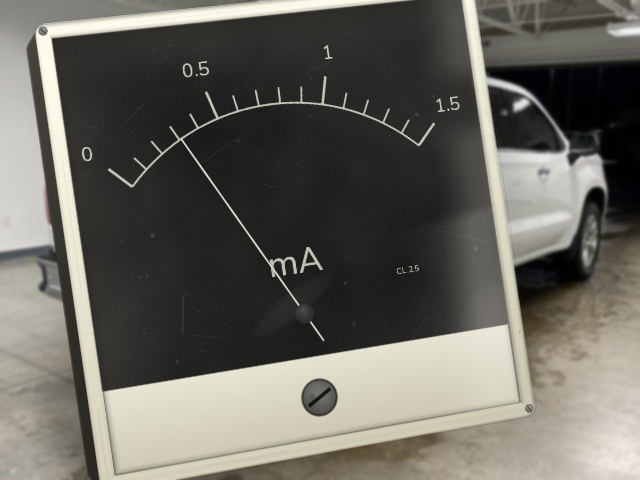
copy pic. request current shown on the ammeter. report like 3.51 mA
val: 0.3 mA
